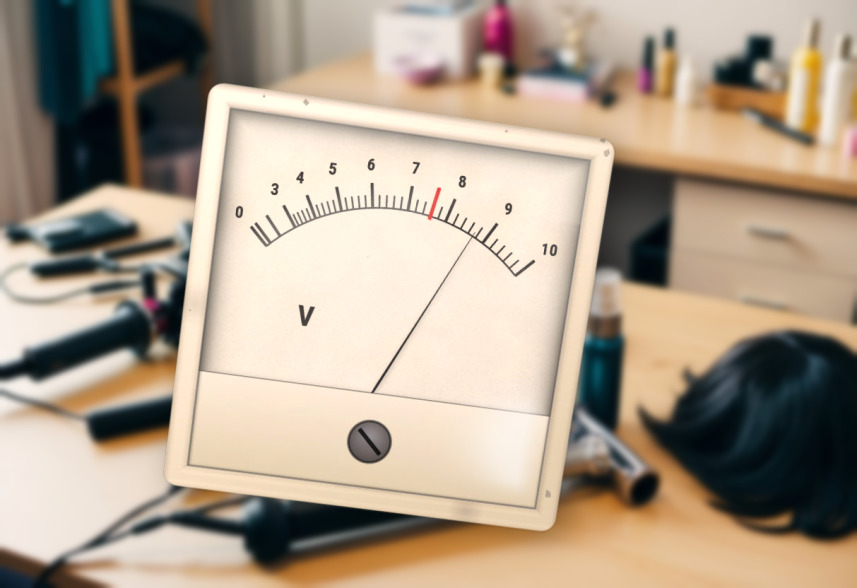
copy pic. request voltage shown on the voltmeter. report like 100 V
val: 8.7 V
